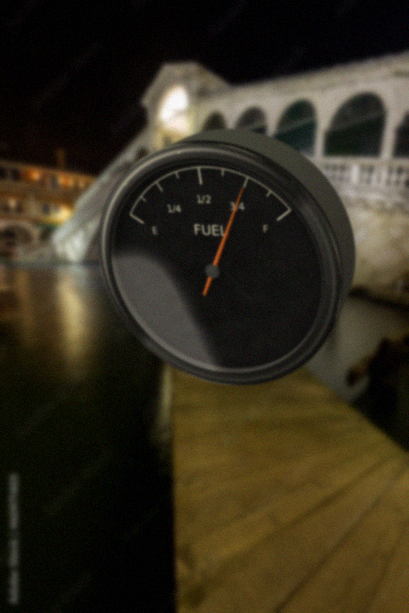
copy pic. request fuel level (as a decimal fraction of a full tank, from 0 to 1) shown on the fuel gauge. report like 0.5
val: 0.75
